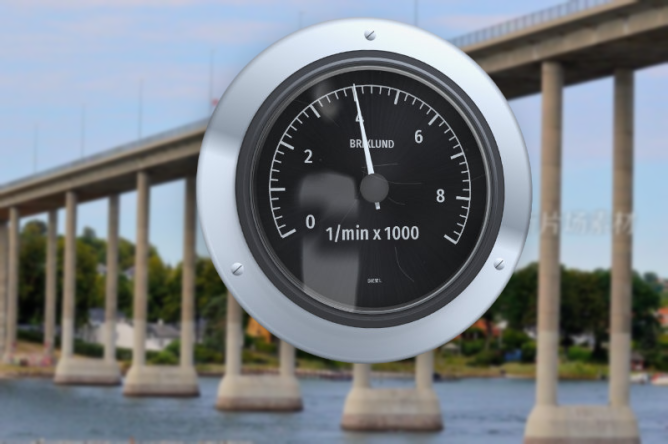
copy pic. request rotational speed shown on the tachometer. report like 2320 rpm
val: 4000 rpm
